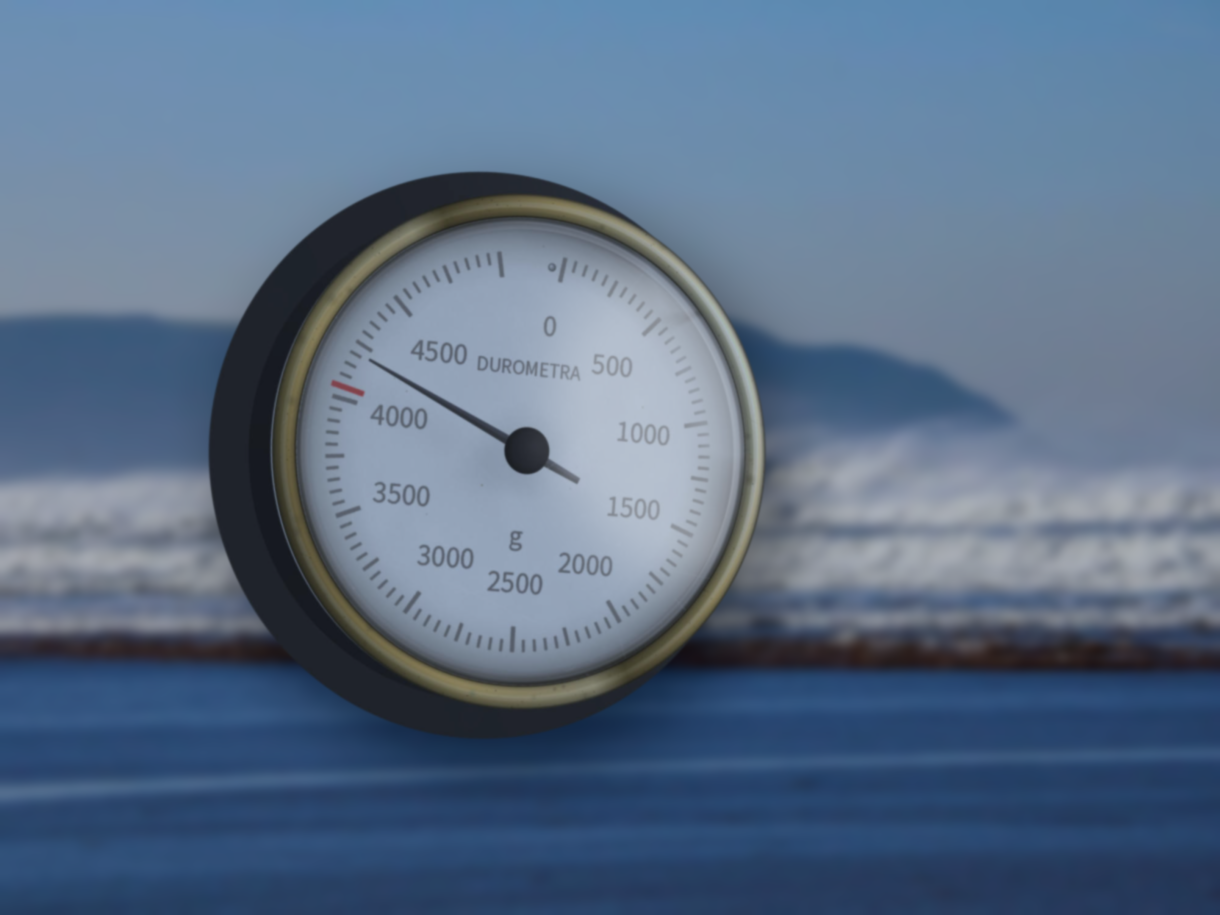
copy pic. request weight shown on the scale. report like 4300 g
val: 4200 g
